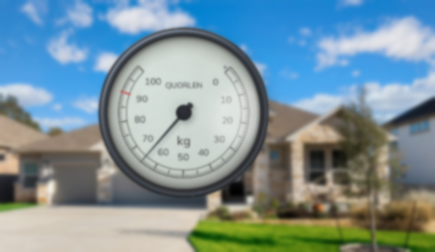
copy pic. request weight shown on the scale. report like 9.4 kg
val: 65 kg
